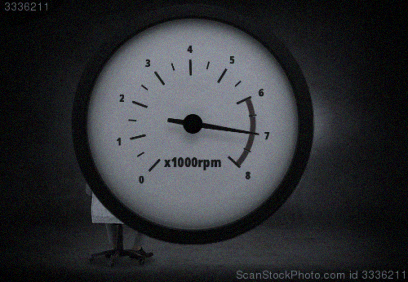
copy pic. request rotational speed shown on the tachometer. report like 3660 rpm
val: 7000 rpm
